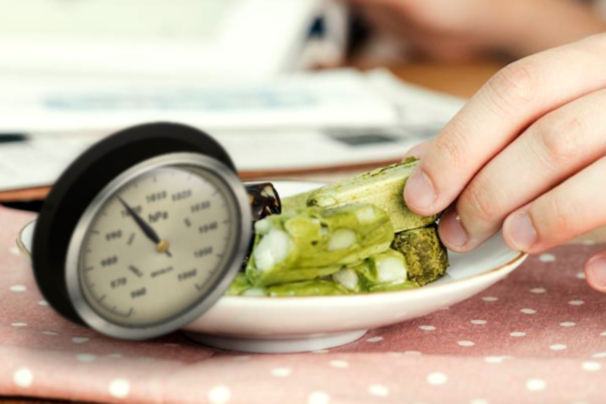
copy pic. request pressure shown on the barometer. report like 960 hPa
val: 1000 hPa
